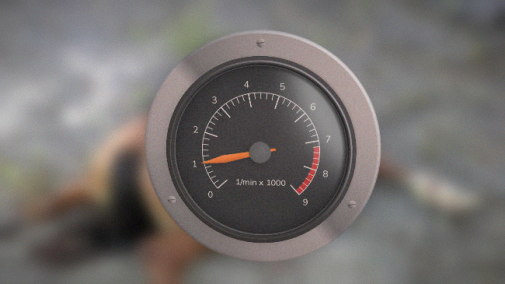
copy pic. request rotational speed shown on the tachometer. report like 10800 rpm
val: 1000 rpm
